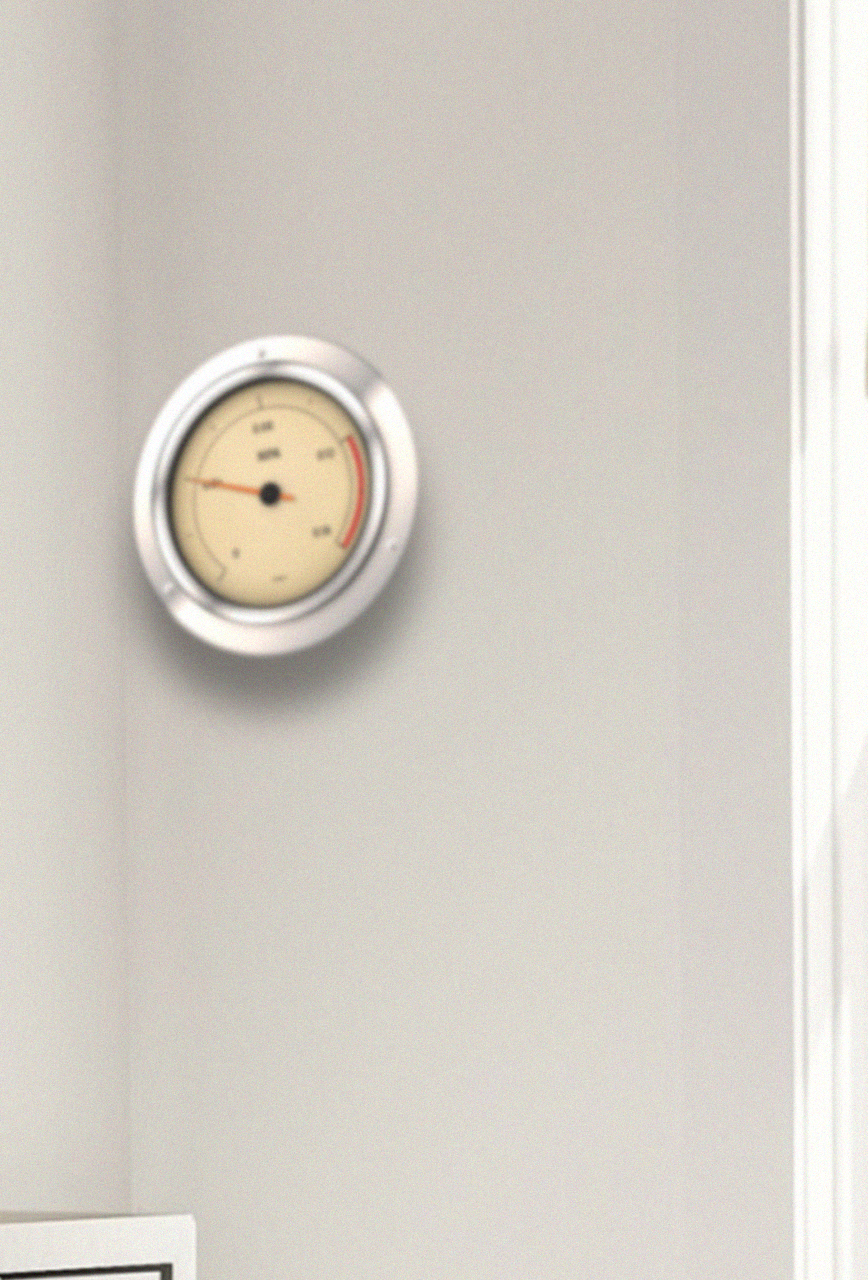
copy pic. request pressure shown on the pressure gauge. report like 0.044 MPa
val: 0.04 MPa
